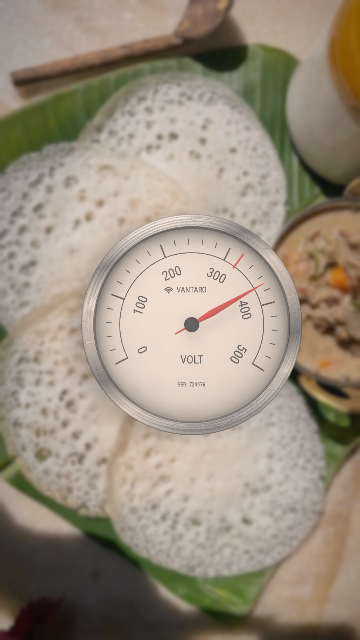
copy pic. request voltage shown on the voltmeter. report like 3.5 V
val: 370 V
